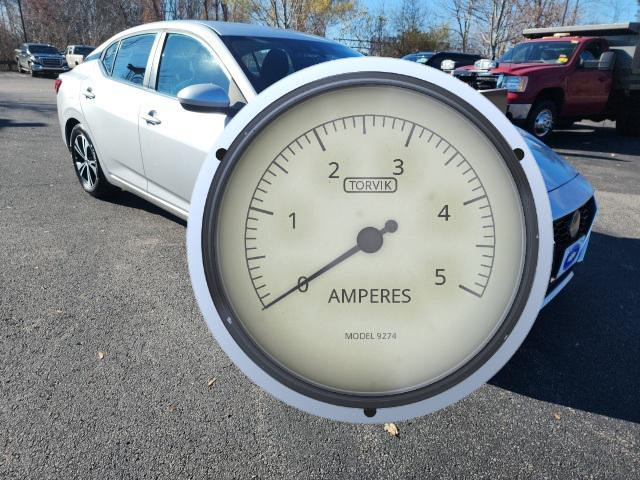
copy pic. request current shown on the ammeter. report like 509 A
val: 0 A
